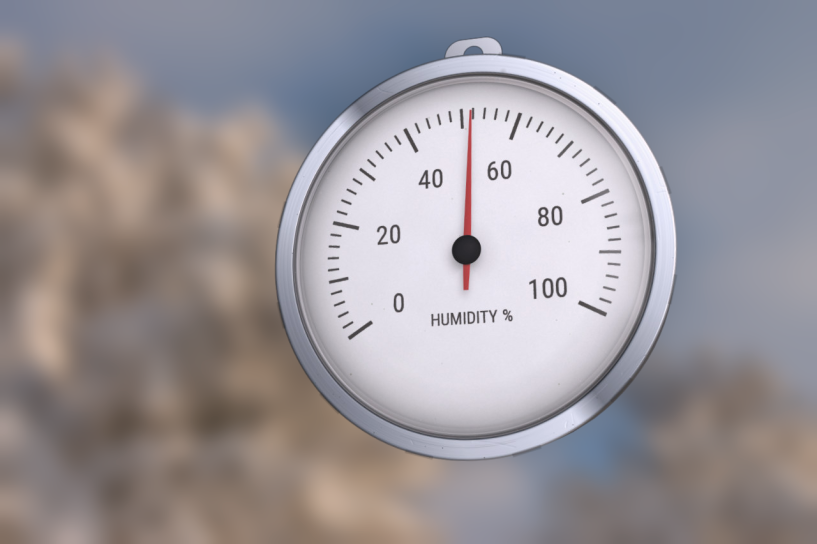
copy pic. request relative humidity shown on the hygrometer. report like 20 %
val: 52 %
